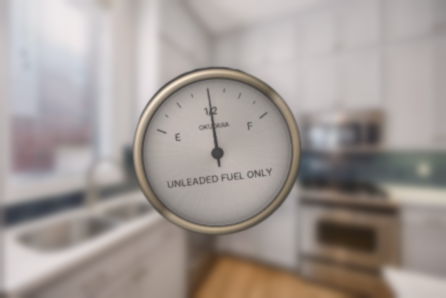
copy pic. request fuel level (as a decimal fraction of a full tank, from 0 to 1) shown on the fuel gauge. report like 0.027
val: 0.5
